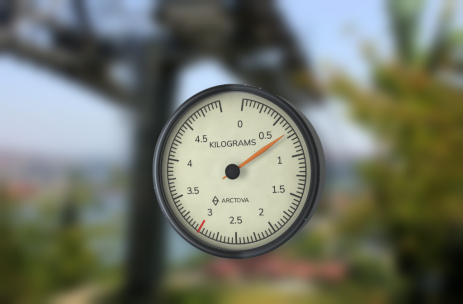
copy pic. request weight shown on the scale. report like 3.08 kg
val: 0.7 kg
